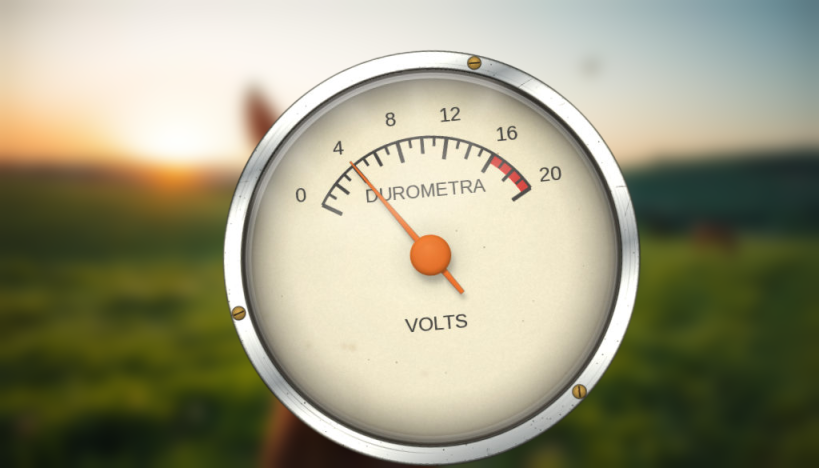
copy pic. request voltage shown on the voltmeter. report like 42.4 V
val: 4 V
